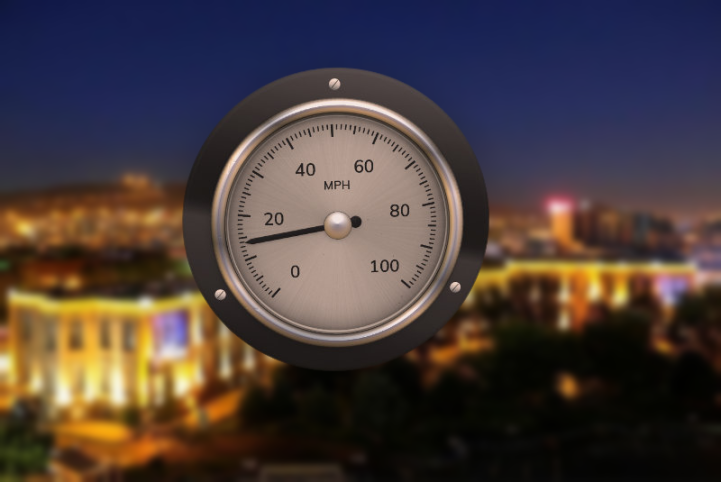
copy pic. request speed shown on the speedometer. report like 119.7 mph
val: 14 mph
